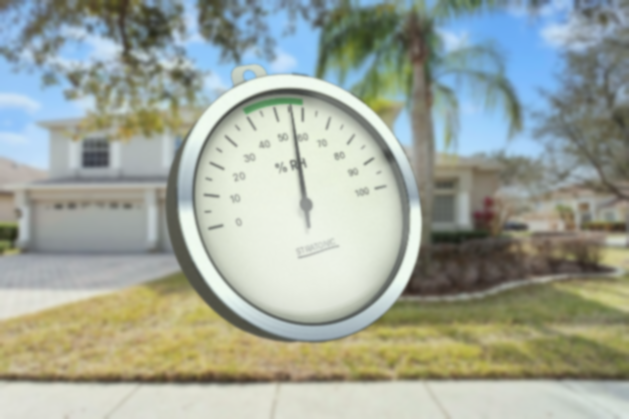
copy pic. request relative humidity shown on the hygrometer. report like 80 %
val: 55 %
